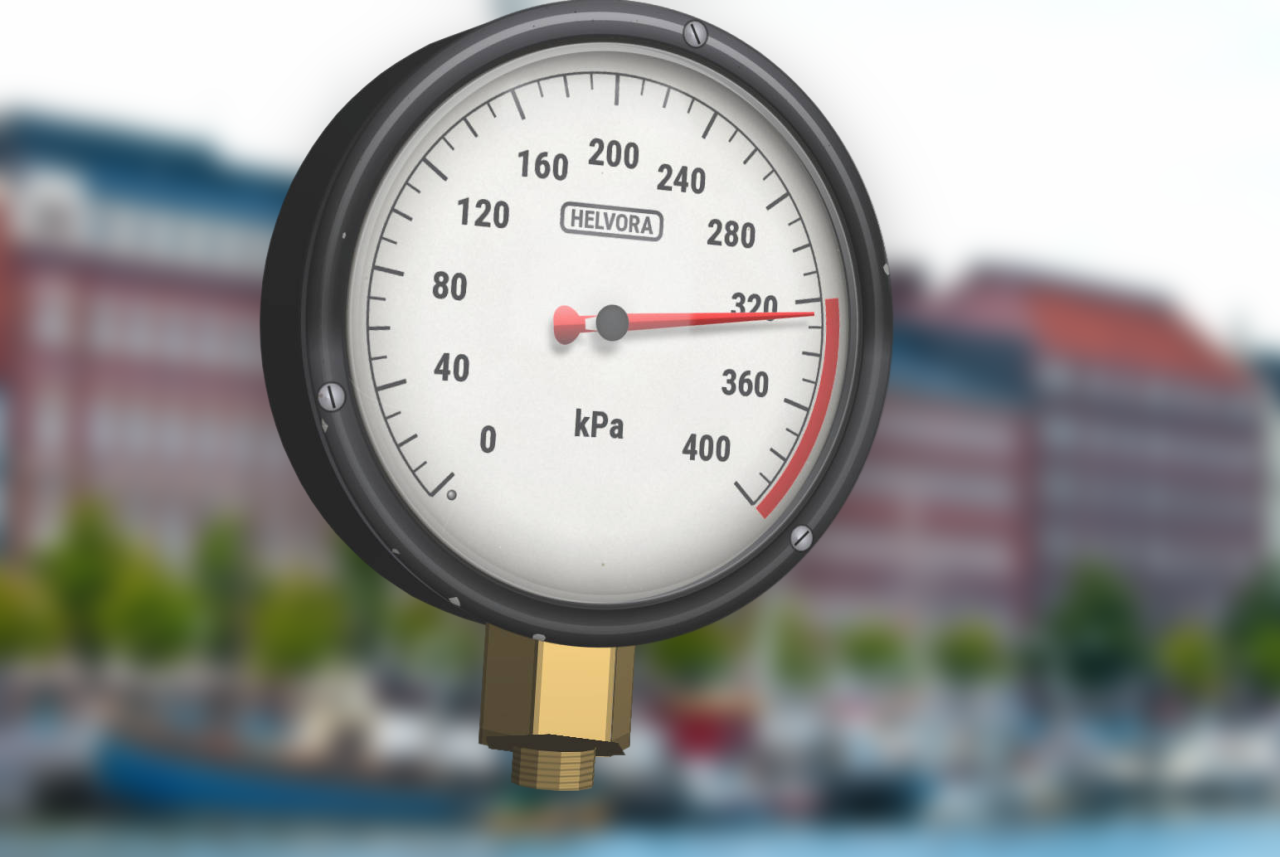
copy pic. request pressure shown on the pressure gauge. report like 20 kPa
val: 325 kPa
